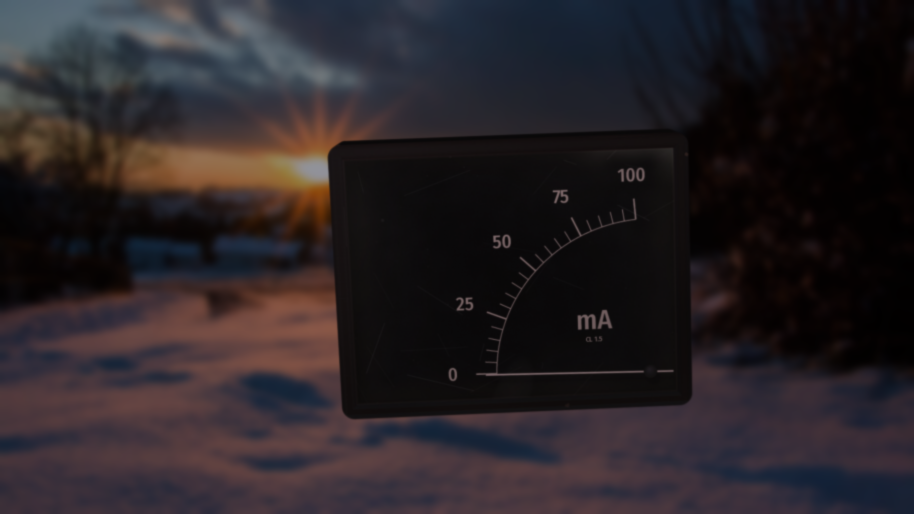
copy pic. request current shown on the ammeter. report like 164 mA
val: 0 mA
